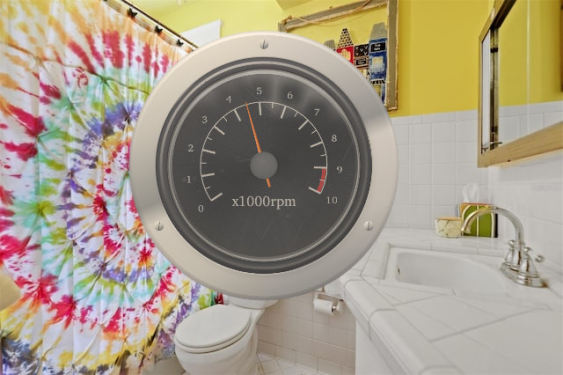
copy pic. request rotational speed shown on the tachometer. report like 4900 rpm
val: 4500 rpm
